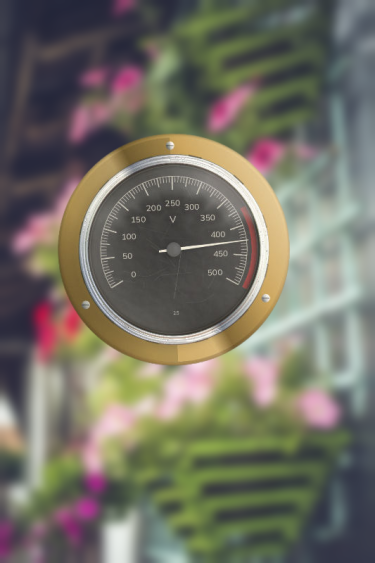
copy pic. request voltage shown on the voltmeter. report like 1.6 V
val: 425 V
